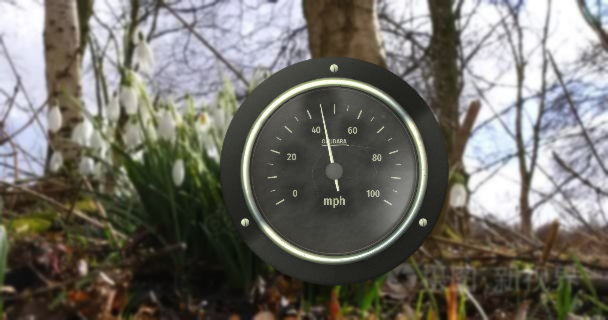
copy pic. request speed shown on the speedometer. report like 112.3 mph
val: 45 mph
